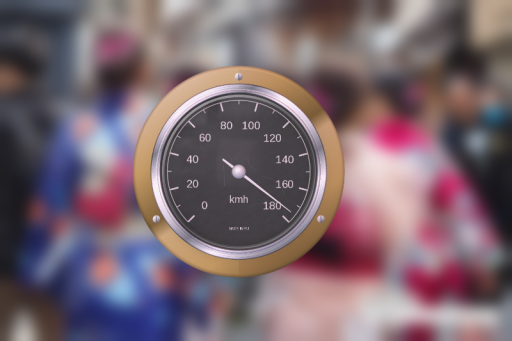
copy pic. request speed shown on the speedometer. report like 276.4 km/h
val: 175 km/h
